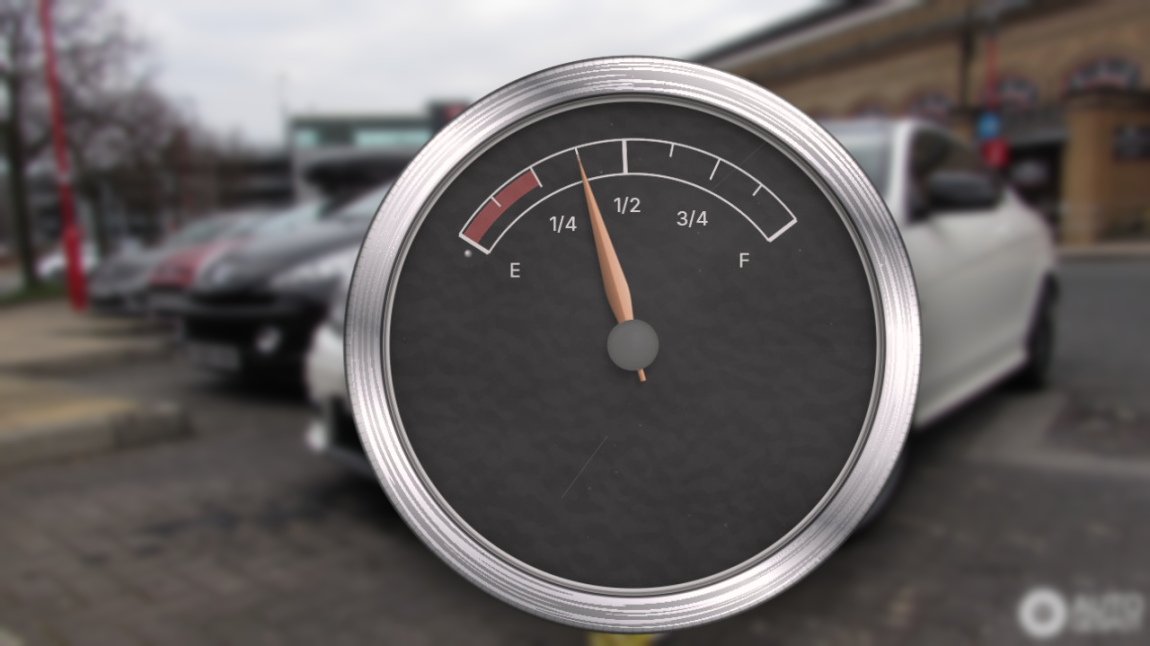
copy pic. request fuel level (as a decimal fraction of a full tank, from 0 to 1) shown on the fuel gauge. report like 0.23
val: 0.375
